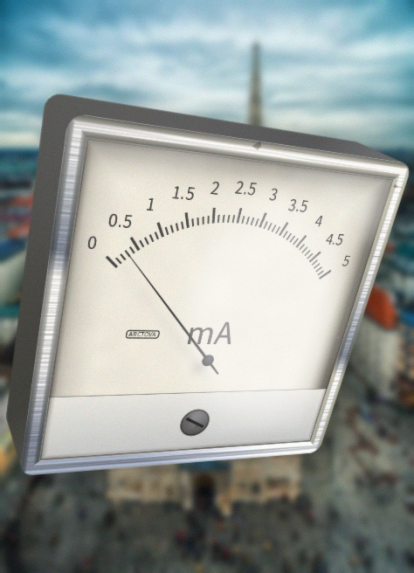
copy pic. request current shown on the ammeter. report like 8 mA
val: 0.3 mA
